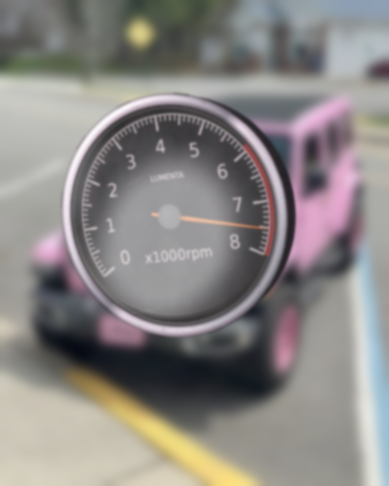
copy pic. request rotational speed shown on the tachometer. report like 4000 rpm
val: 7500 rpm
